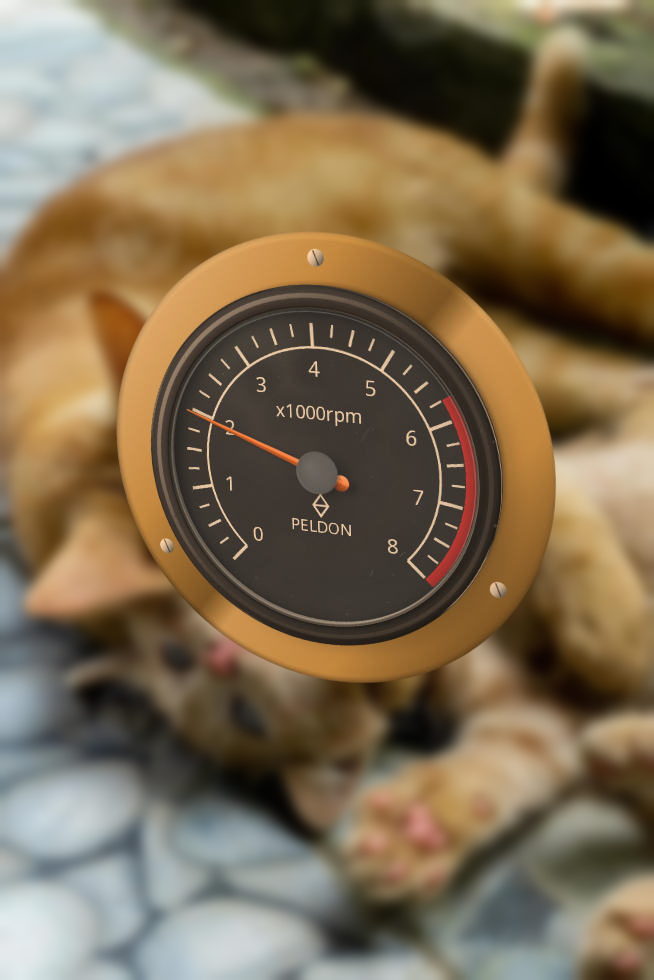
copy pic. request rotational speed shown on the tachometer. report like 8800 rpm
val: 2000 rpm
